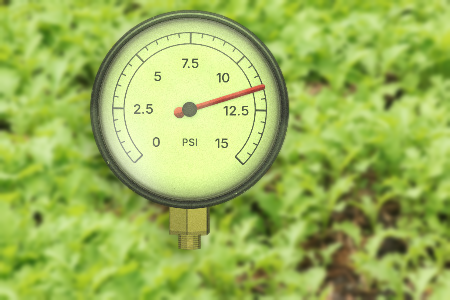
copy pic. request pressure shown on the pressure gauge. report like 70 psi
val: 11.5 psi
